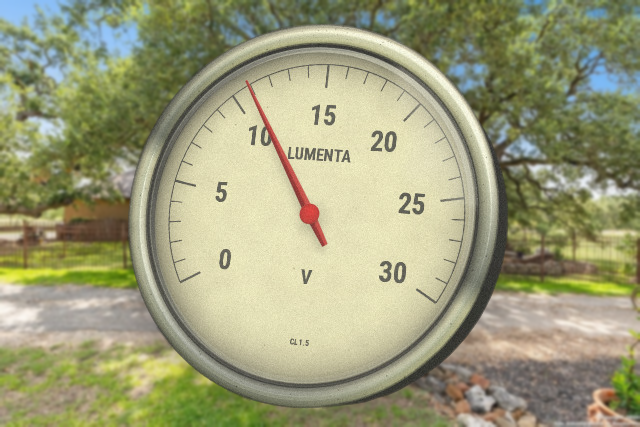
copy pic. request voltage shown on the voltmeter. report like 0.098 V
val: 11 V
